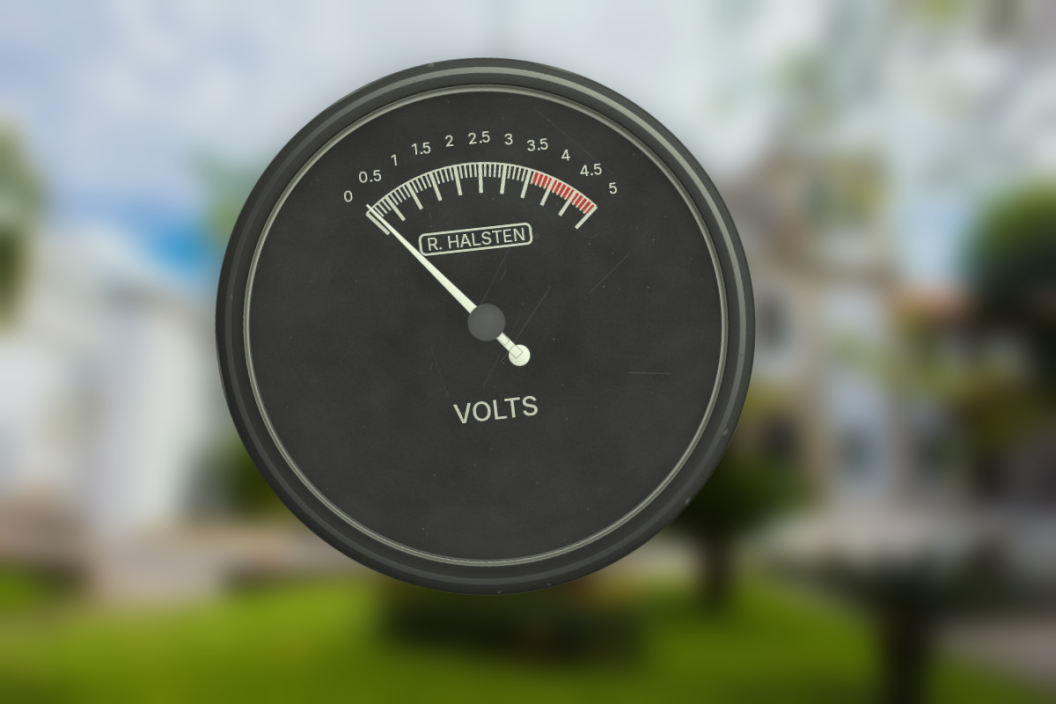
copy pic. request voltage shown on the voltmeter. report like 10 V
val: 0.1 V
